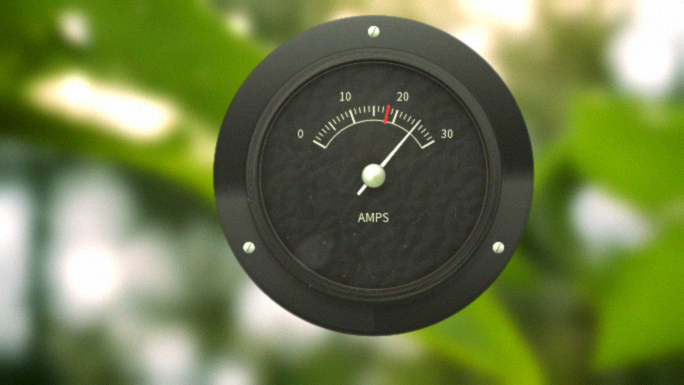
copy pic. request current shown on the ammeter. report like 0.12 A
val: 25 A
